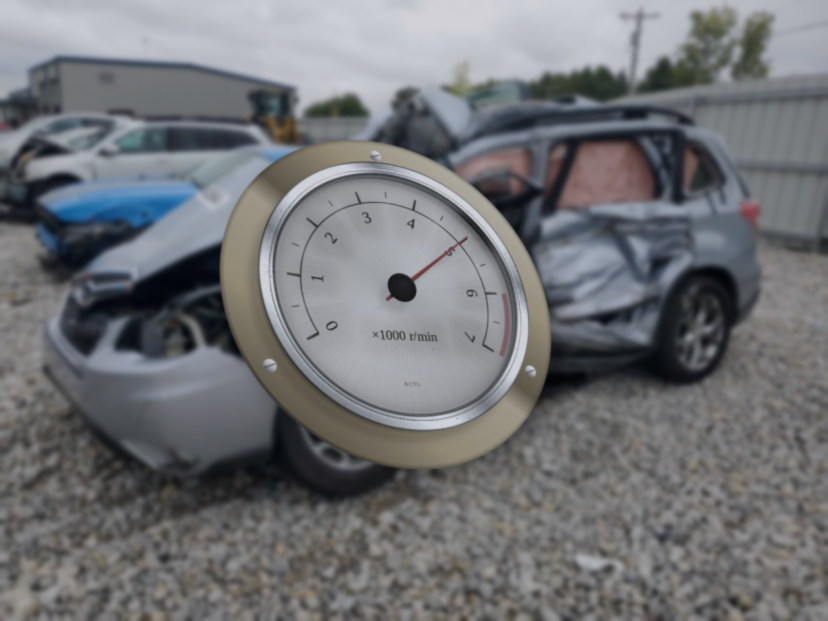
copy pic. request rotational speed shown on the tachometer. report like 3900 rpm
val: 5000 rpm
